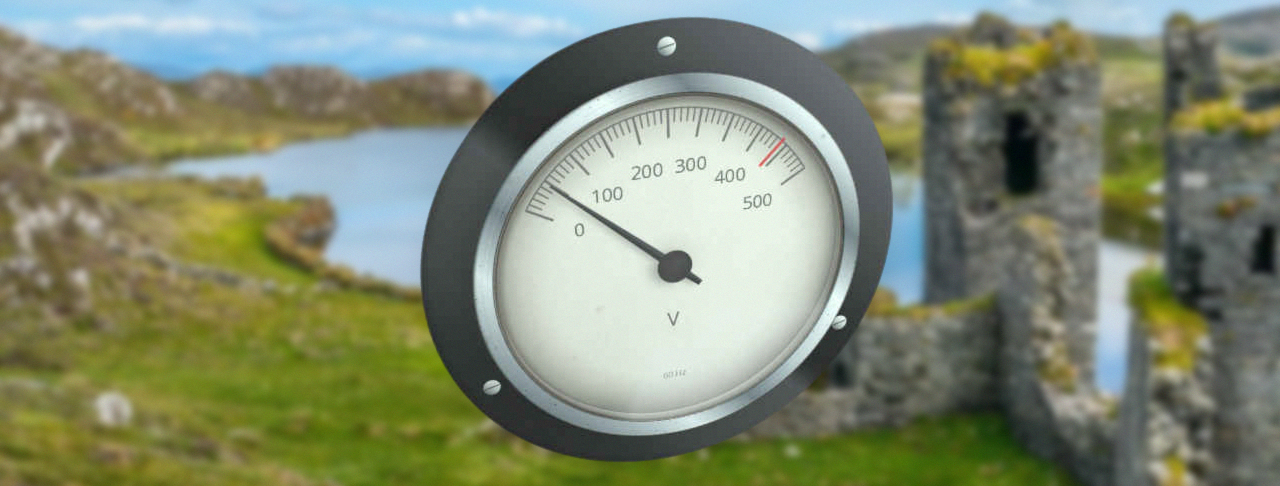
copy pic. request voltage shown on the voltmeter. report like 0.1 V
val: 50 V
